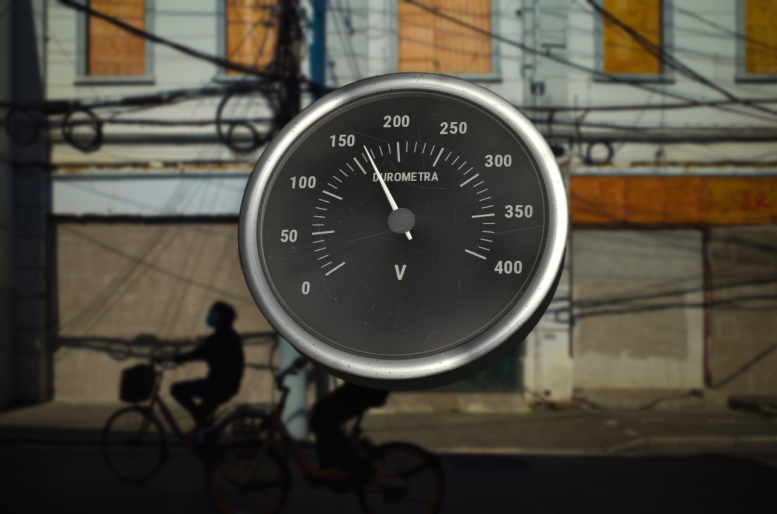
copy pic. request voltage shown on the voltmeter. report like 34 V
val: 165 V
